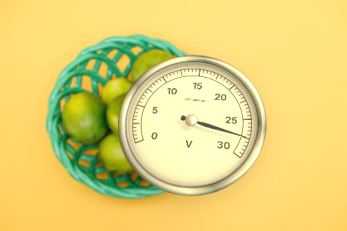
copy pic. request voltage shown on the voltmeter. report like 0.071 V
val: 27.5 V
